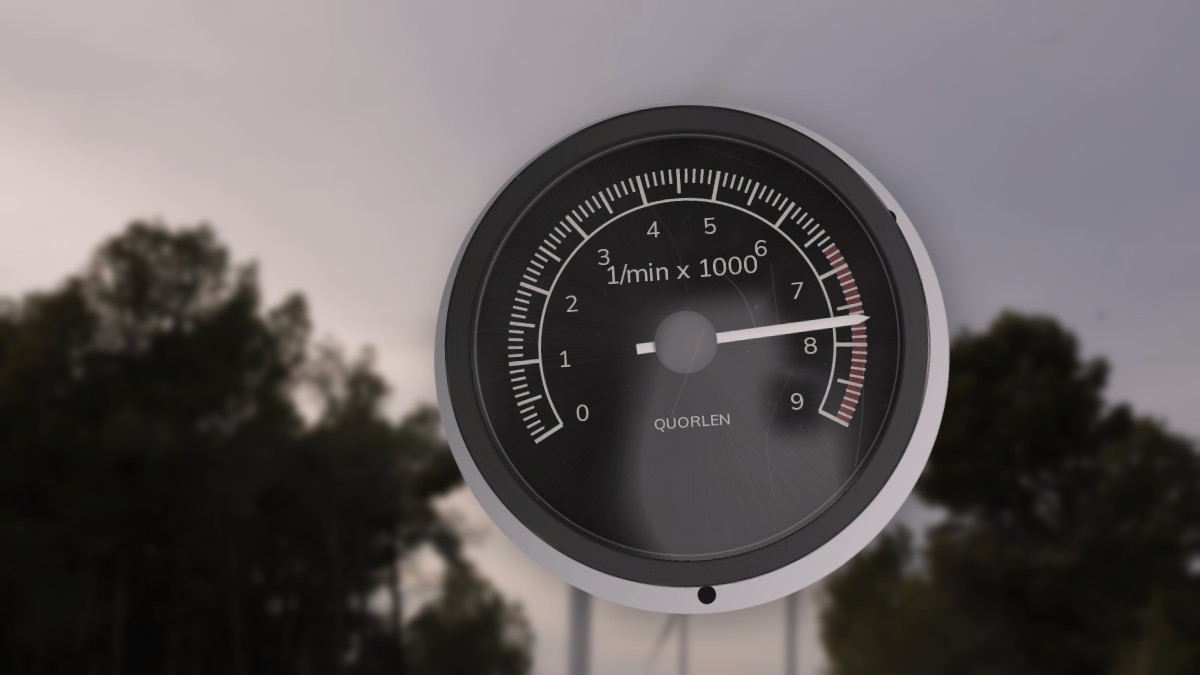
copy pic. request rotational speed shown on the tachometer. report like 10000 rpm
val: 7700 rpm
